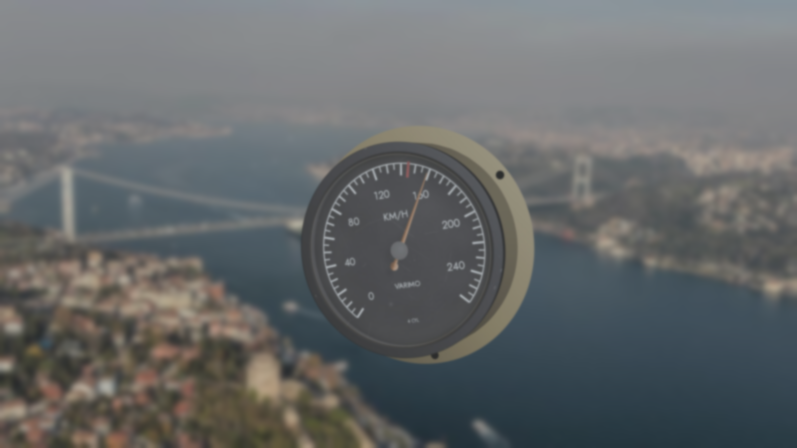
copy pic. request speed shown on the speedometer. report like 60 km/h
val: 160 km/h
